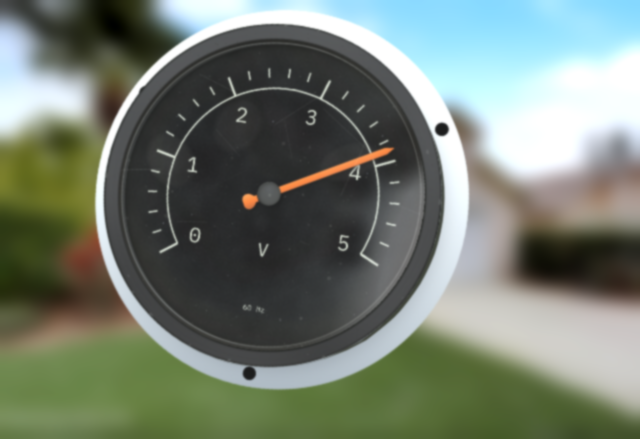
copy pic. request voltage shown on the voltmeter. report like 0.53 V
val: 3.9 V
